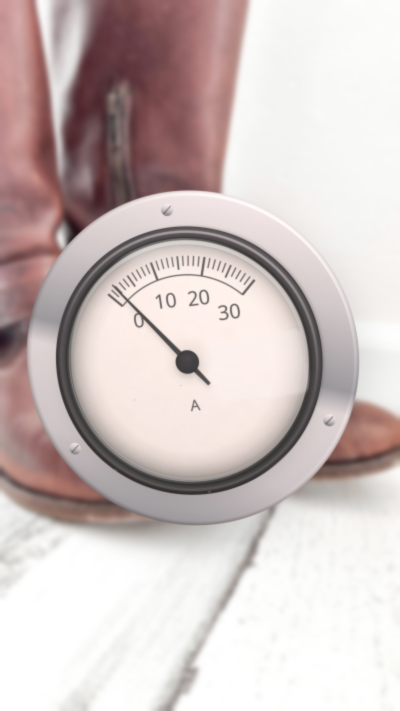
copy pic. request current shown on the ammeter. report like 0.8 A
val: 2 A
